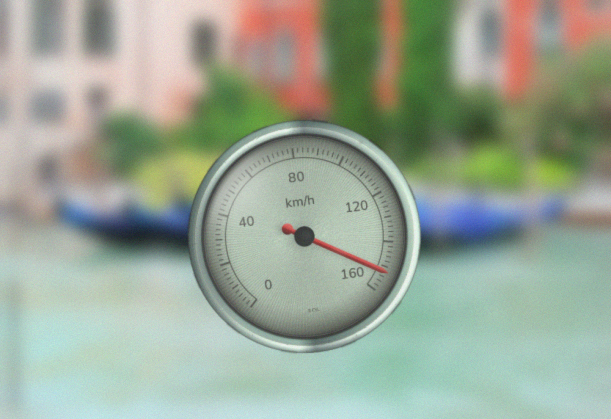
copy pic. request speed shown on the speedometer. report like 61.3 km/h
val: 152 km/h
